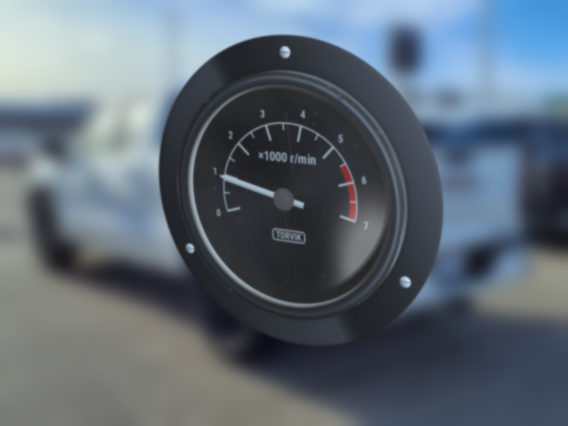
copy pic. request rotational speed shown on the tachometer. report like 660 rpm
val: 1000 rpm
